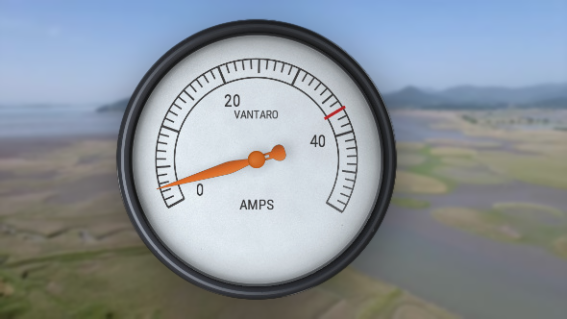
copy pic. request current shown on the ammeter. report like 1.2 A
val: 2.5 A
